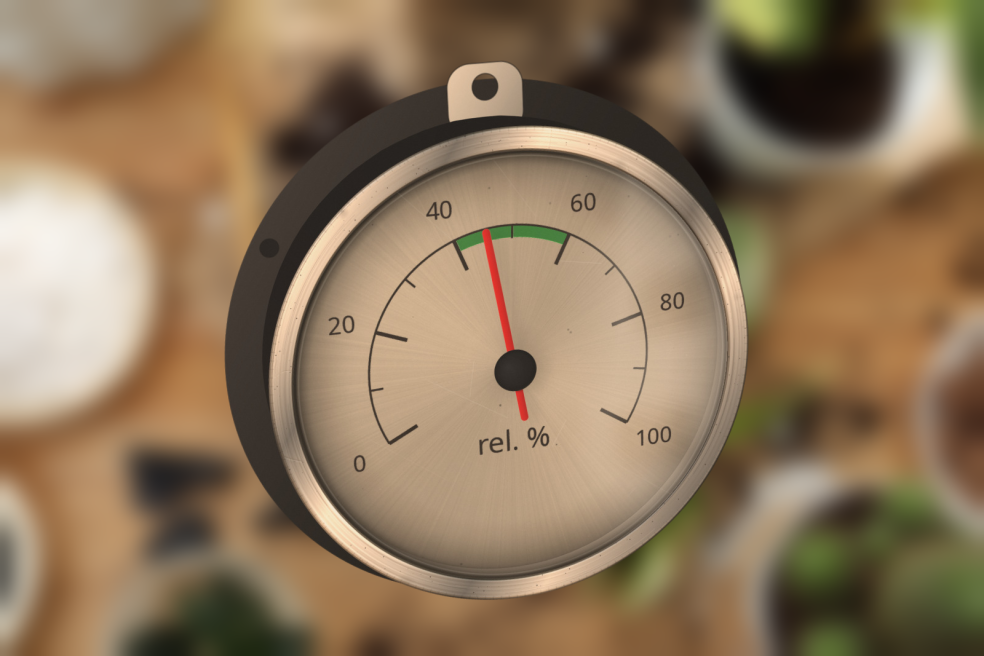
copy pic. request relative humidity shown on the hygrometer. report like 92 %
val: 45 %
